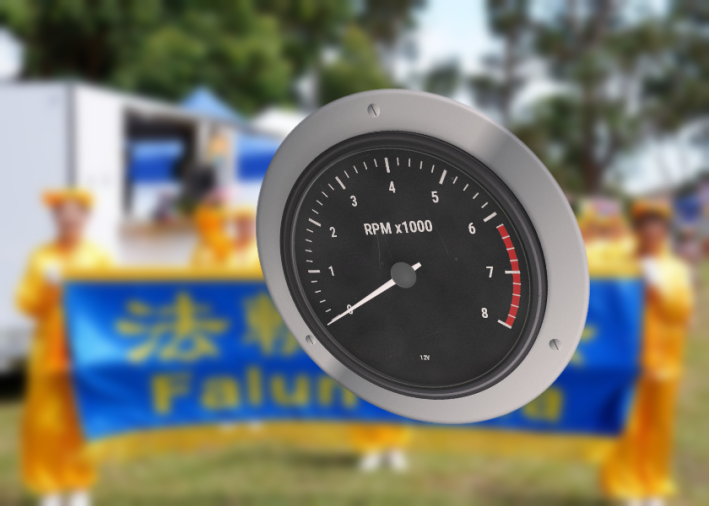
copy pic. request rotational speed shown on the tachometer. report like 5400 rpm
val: 0 rpm
